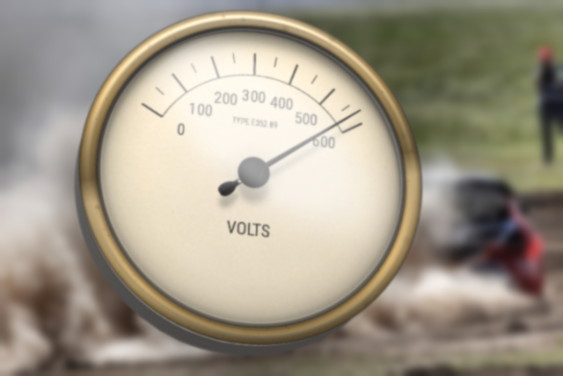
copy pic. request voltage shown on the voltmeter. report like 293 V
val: 575 V
